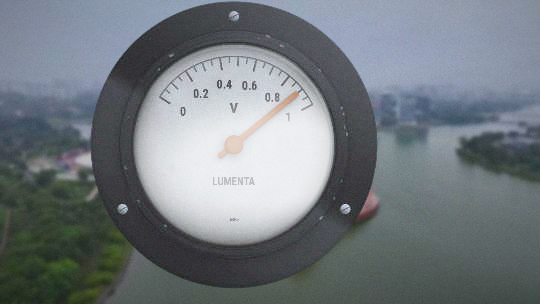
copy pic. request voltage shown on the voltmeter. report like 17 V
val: 0.9 V
